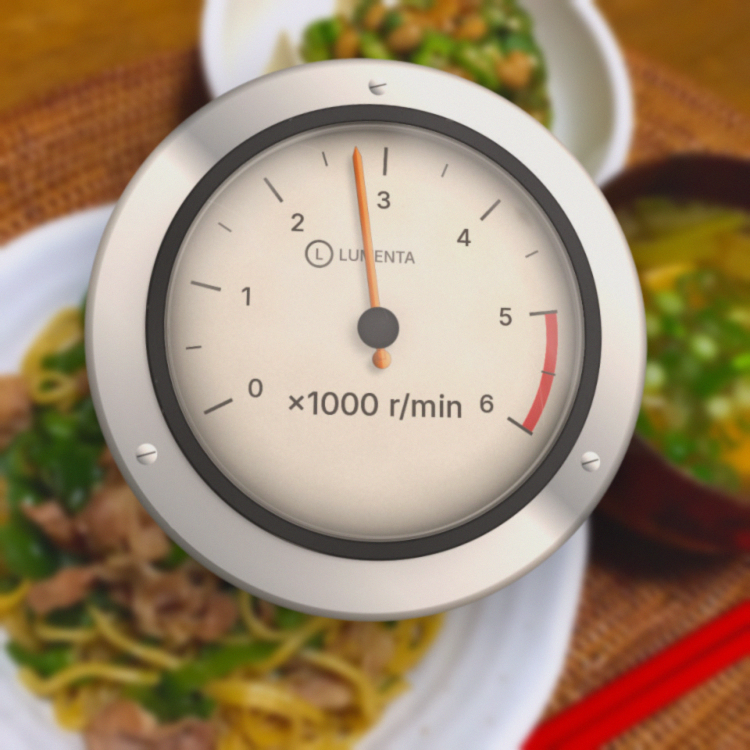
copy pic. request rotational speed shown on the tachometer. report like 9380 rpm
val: 2750 rpm
